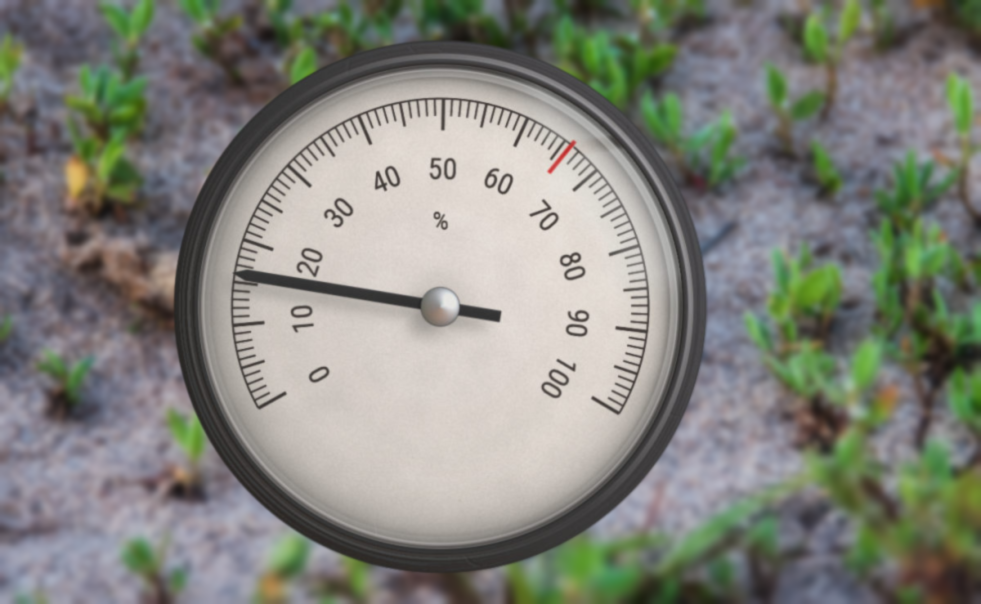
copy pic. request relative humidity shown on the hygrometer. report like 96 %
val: 16 %
